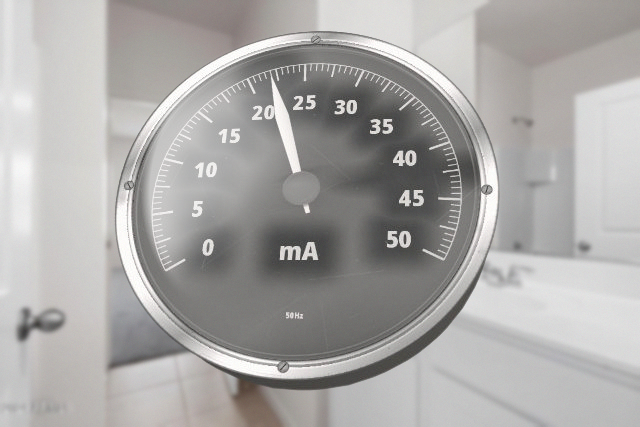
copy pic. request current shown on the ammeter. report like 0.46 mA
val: 22 mA
